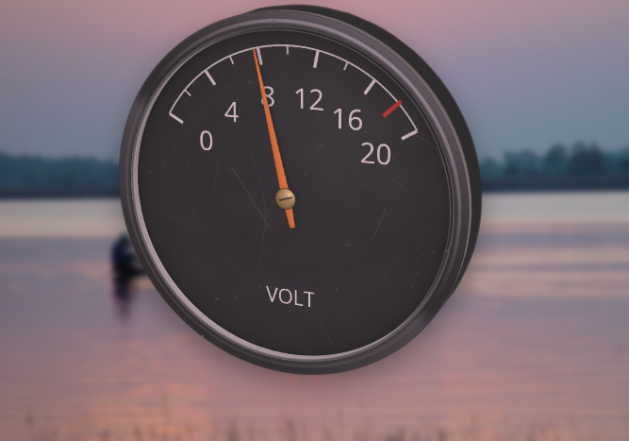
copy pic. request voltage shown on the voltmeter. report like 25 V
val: 8 V
